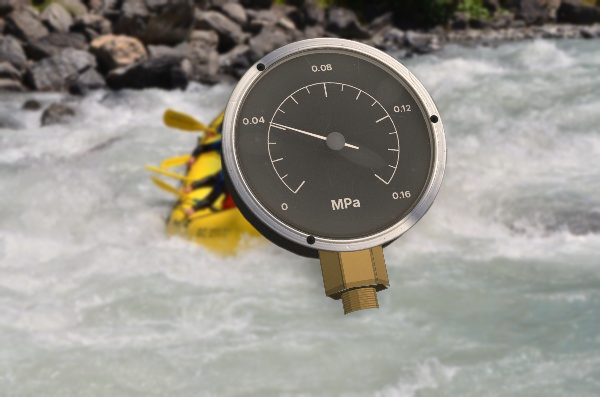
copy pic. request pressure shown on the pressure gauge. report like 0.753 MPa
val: 0.04 MPa
